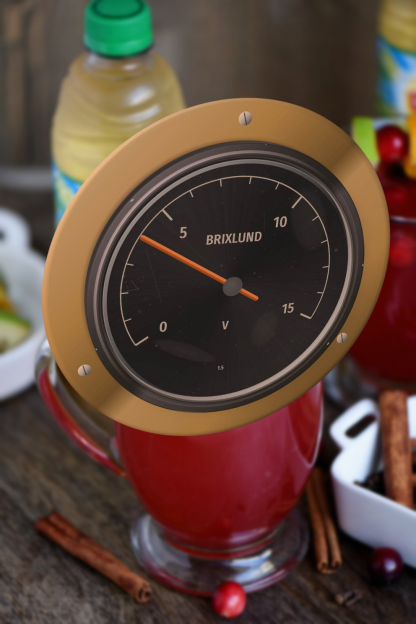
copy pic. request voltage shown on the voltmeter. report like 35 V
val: 4 V
